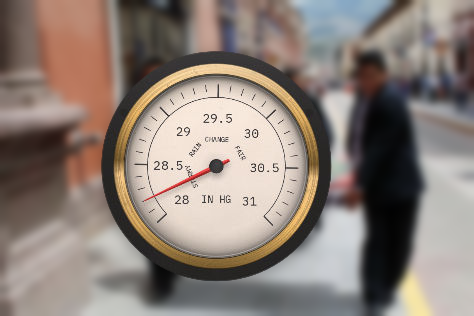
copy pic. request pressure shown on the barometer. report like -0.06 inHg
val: 28.2 inHg
